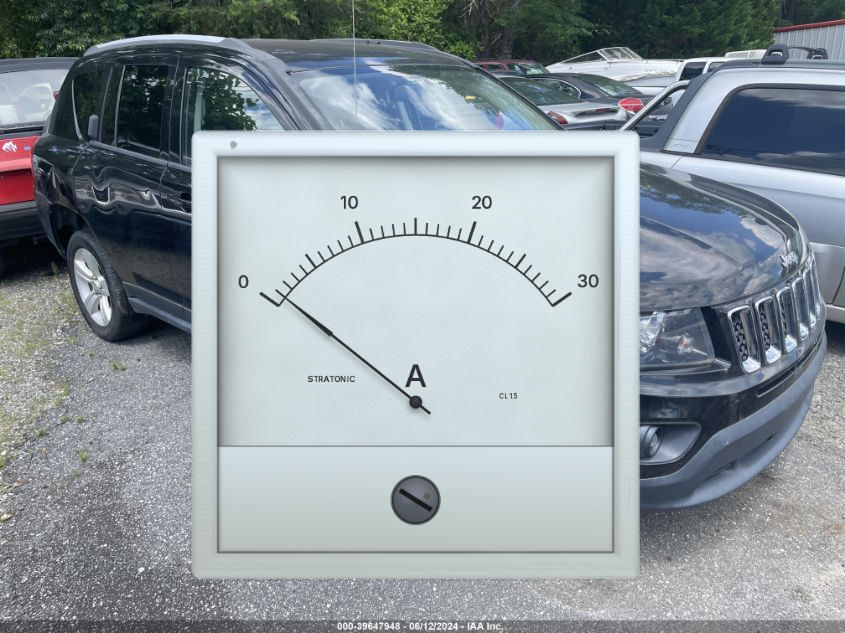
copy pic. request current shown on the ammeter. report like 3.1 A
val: 1 A
